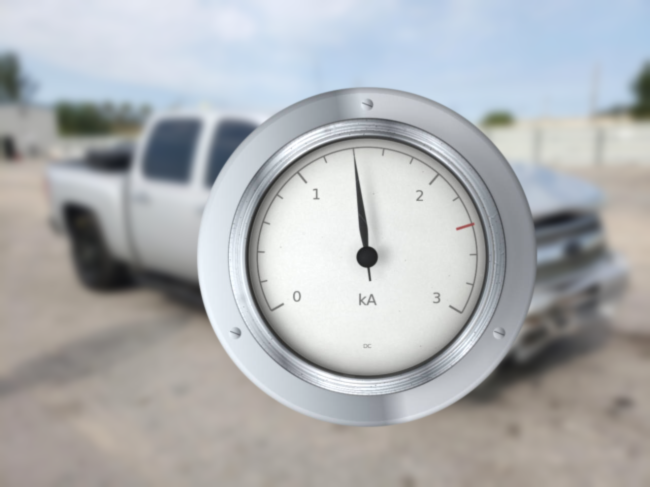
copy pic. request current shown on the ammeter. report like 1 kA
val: 1.4 kA
